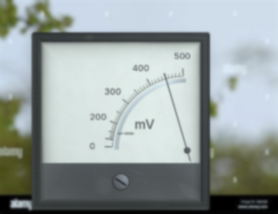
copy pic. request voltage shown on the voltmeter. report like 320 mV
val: 450 mV
